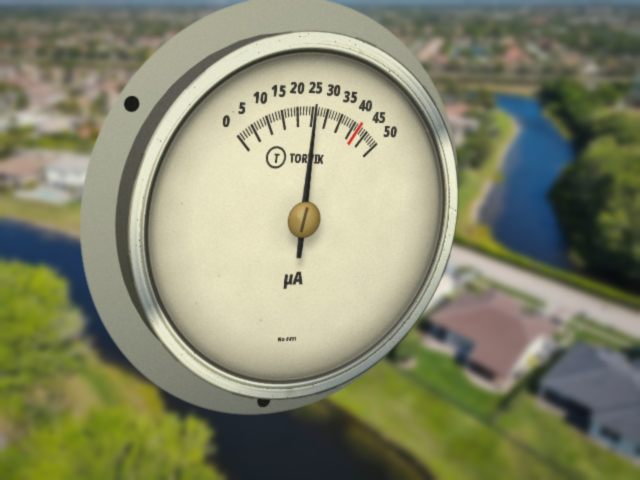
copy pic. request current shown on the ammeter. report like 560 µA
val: 25 µA
